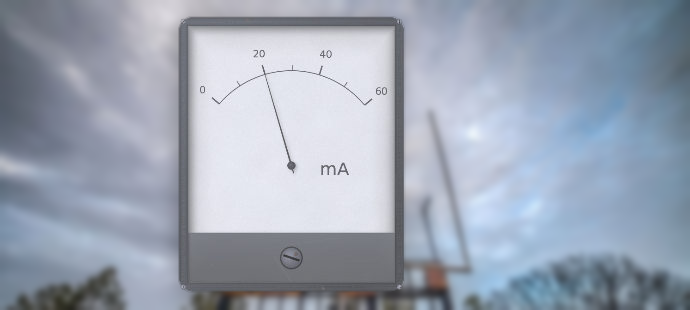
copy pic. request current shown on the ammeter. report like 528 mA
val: 20 mA
